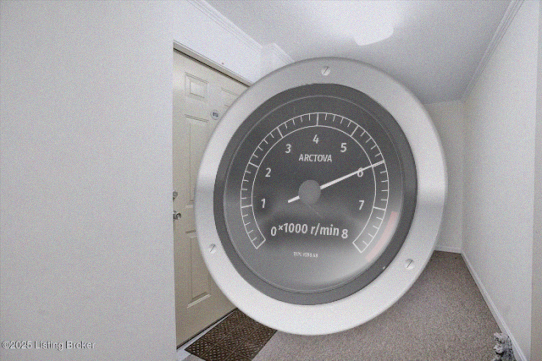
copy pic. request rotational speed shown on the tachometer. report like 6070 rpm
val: 6000 rpm
